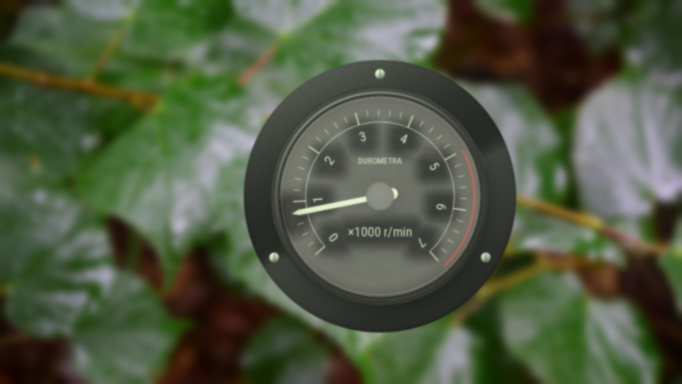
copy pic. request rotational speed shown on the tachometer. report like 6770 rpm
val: 800 rpm
